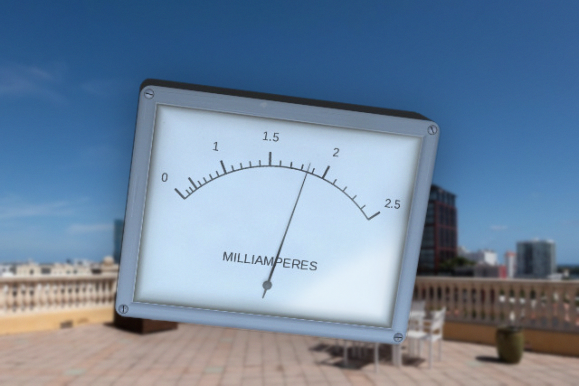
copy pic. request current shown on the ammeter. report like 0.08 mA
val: 1.85 mA
